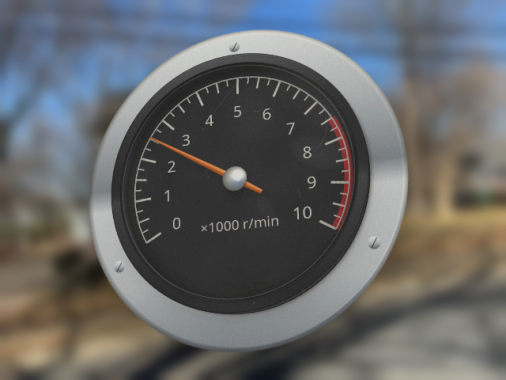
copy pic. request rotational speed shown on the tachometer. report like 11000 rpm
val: 2500 rpm
